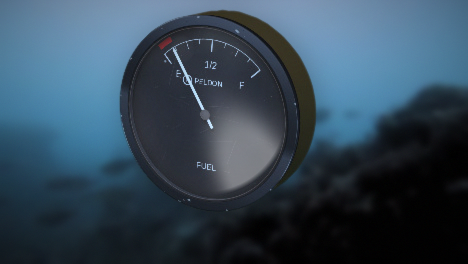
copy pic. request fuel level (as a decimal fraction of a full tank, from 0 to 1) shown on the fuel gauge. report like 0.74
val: 0.125
